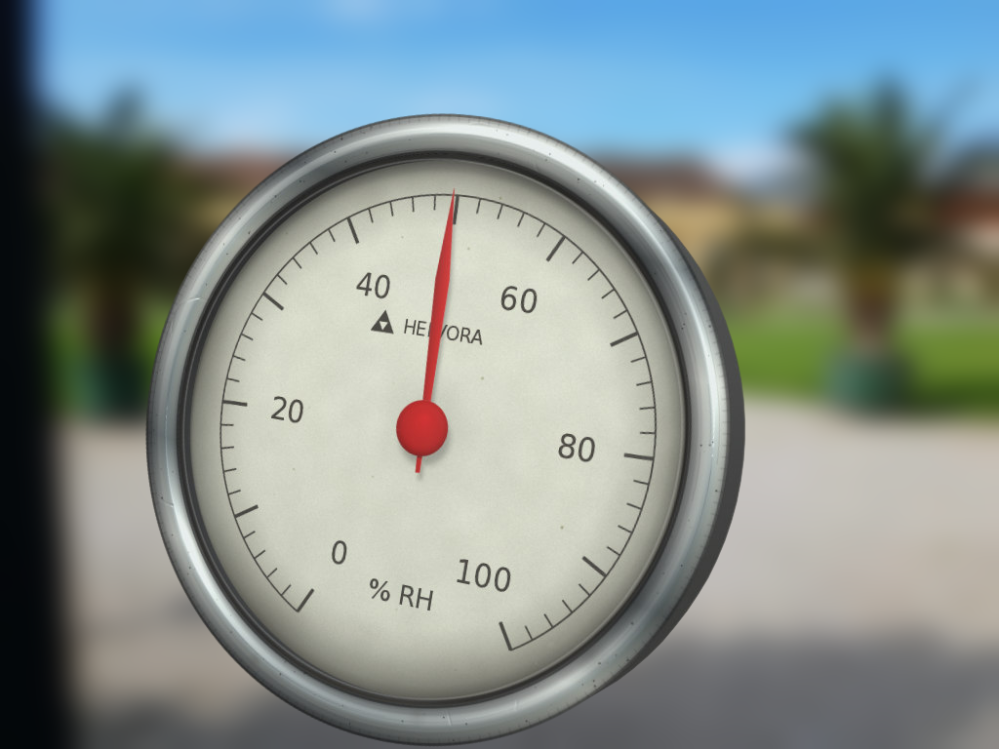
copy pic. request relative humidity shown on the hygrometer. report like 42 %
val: 50 %
